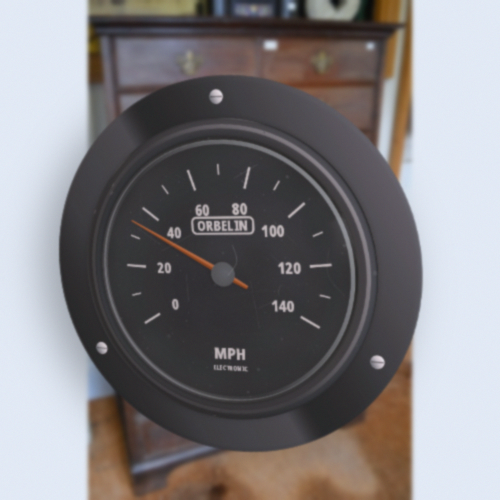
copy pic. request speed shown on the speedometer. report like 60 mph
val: 35 mph
